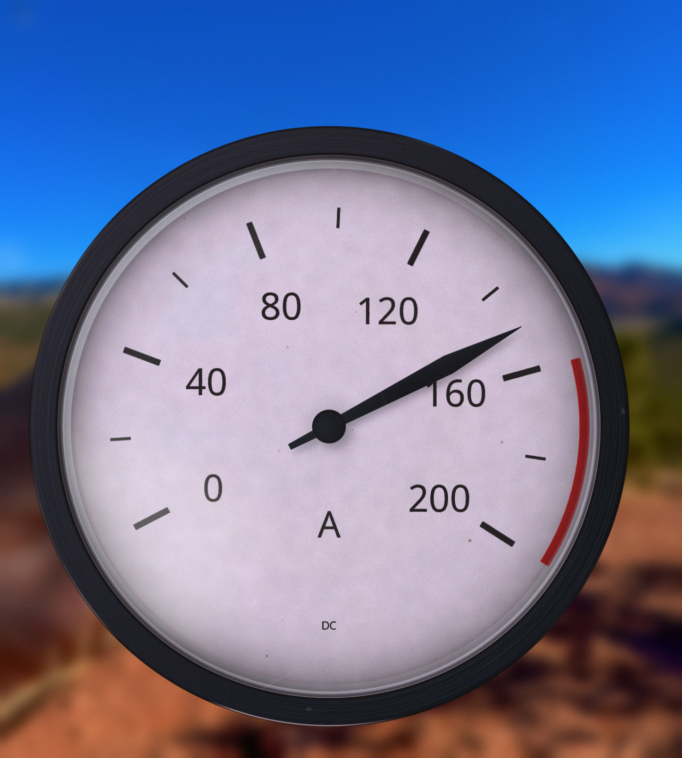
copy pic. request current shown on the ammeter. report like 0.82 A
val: 150 A
